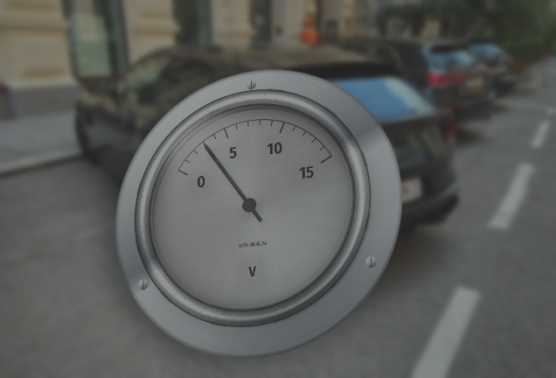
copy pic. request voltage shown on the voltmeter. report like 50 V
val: 3 V
